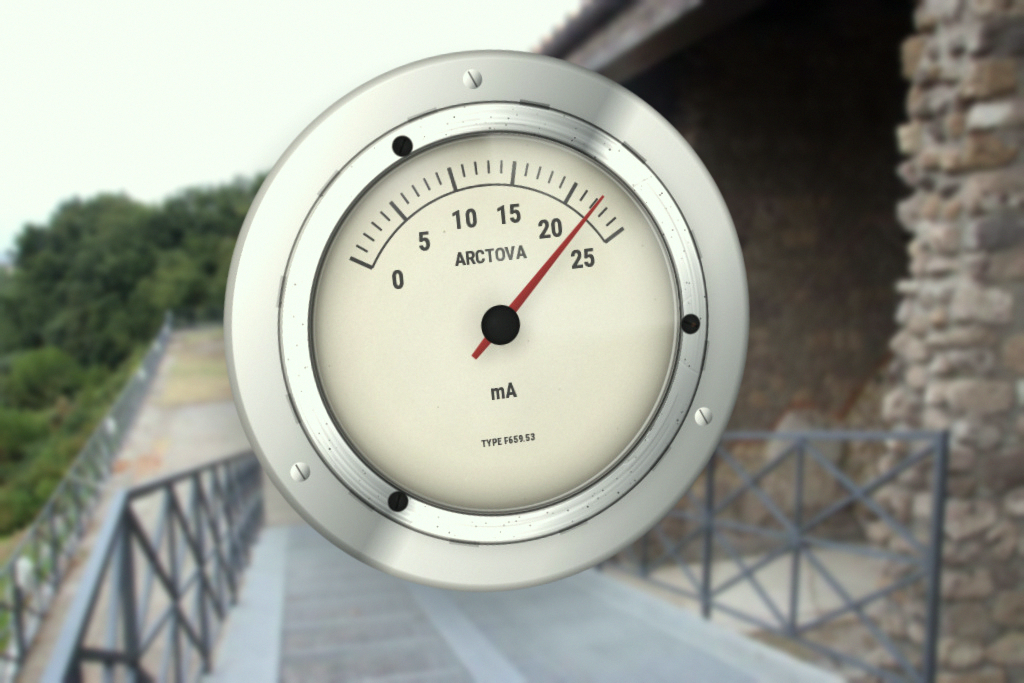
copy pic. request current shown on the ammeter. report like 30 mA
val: 22 mA
